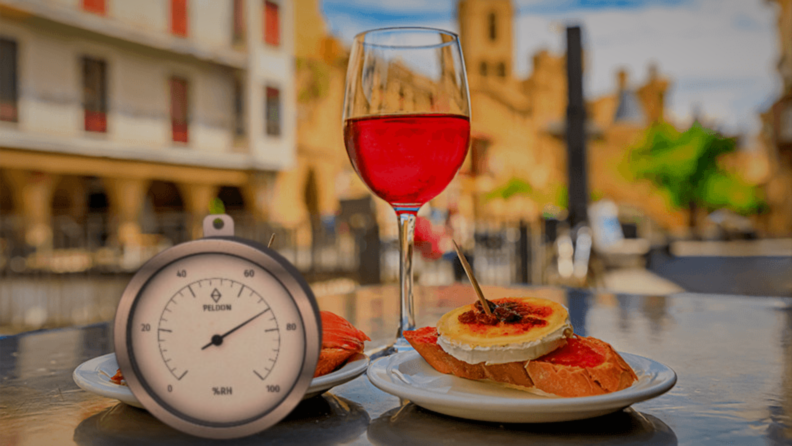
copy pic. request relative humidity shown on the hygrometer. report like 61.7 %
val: 72 %
